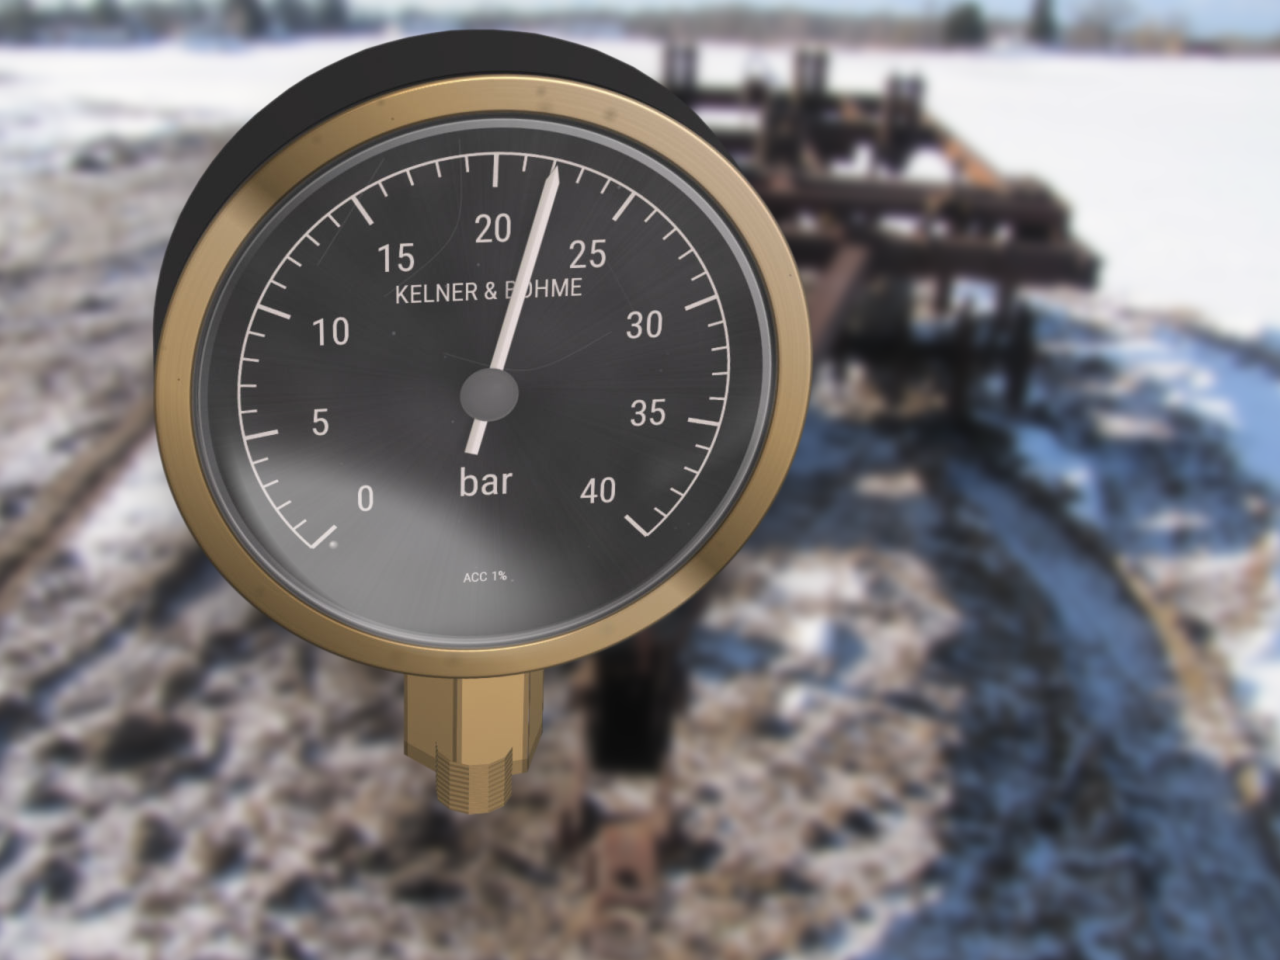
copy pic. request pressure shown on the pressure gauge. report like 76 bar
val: 22 bar
